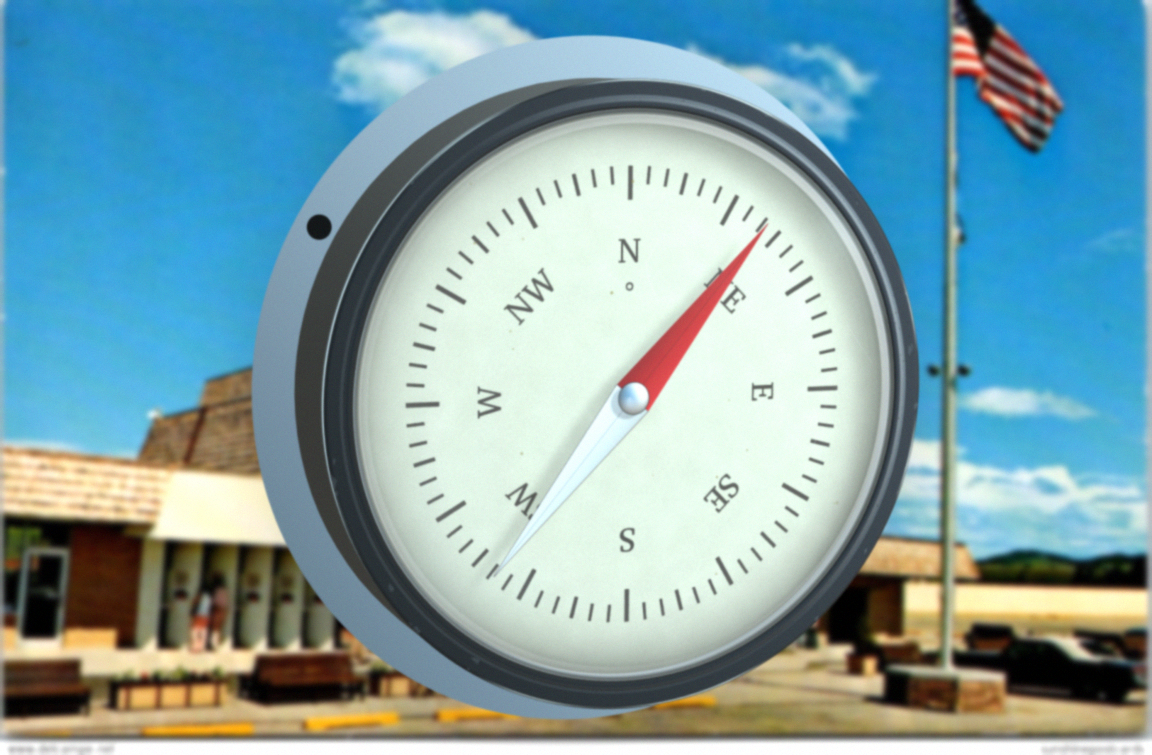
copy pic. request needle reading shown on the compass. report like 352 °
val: 40 °
